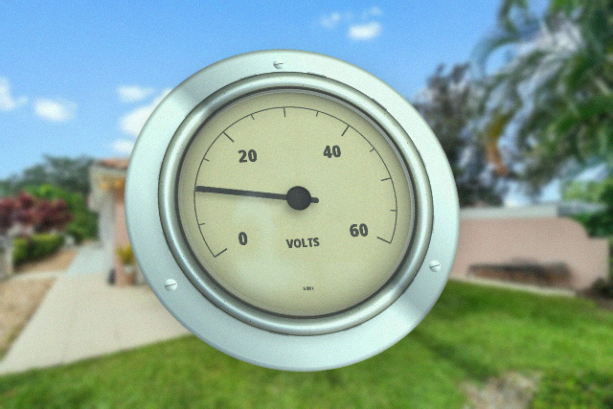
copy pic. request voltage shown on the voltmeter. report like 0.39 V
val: 10 V
